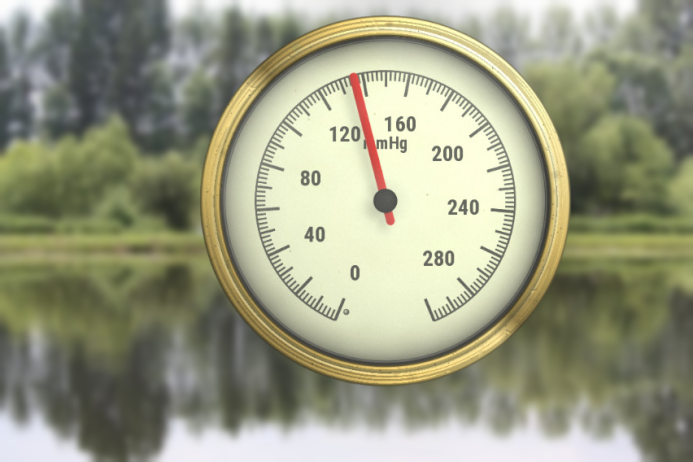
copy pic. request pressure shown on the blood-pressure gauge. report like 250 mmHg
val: 136 mmHg
